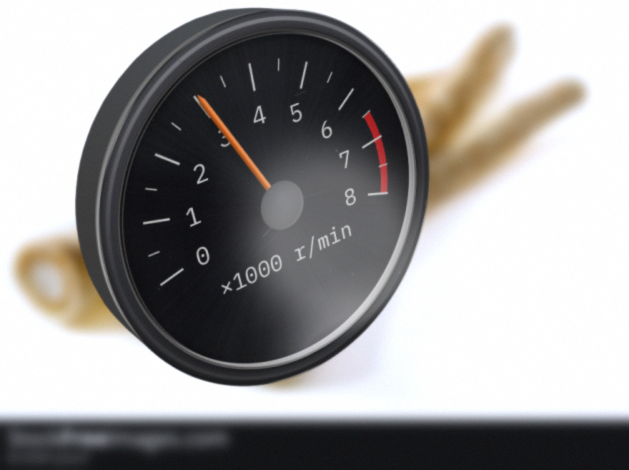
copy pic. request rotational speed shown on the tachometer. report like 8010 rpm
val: 3000 rpm
